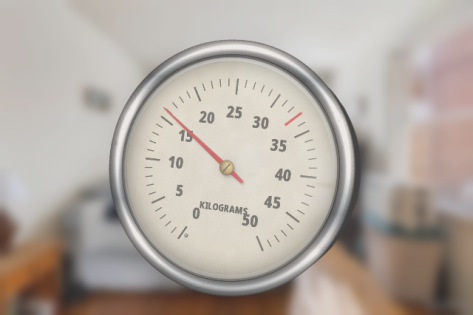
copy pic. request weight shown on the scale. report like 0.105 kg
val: 16 kg
